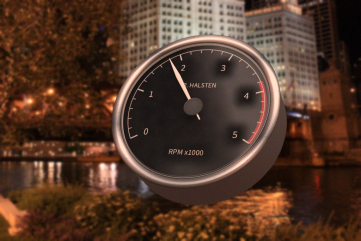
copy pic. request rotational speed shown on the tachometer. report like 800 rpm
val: 1800 rpm
